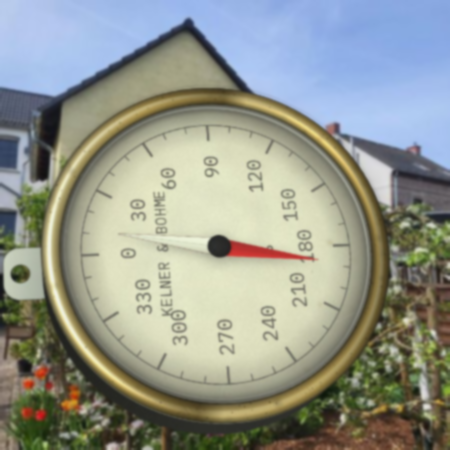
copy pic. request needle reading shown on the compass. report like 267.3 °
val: 190 °
